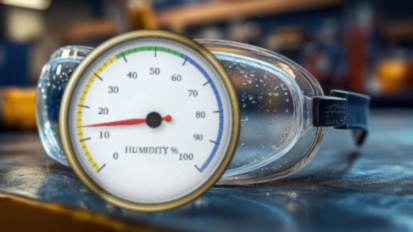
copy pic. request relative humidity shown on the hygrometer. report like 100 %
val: 14 %
